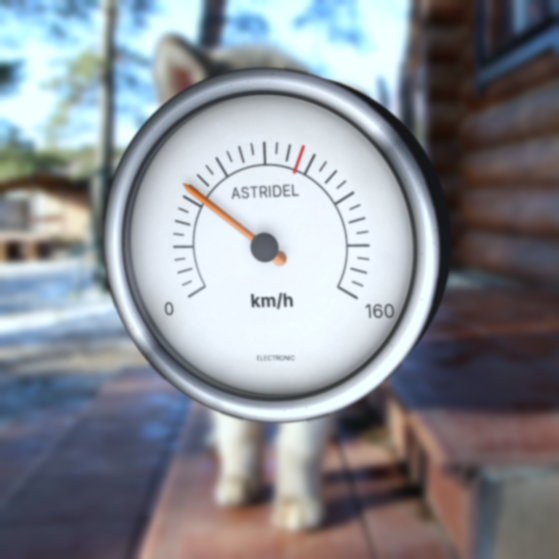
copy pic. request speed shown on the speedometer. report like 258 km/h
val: 45 km/h
